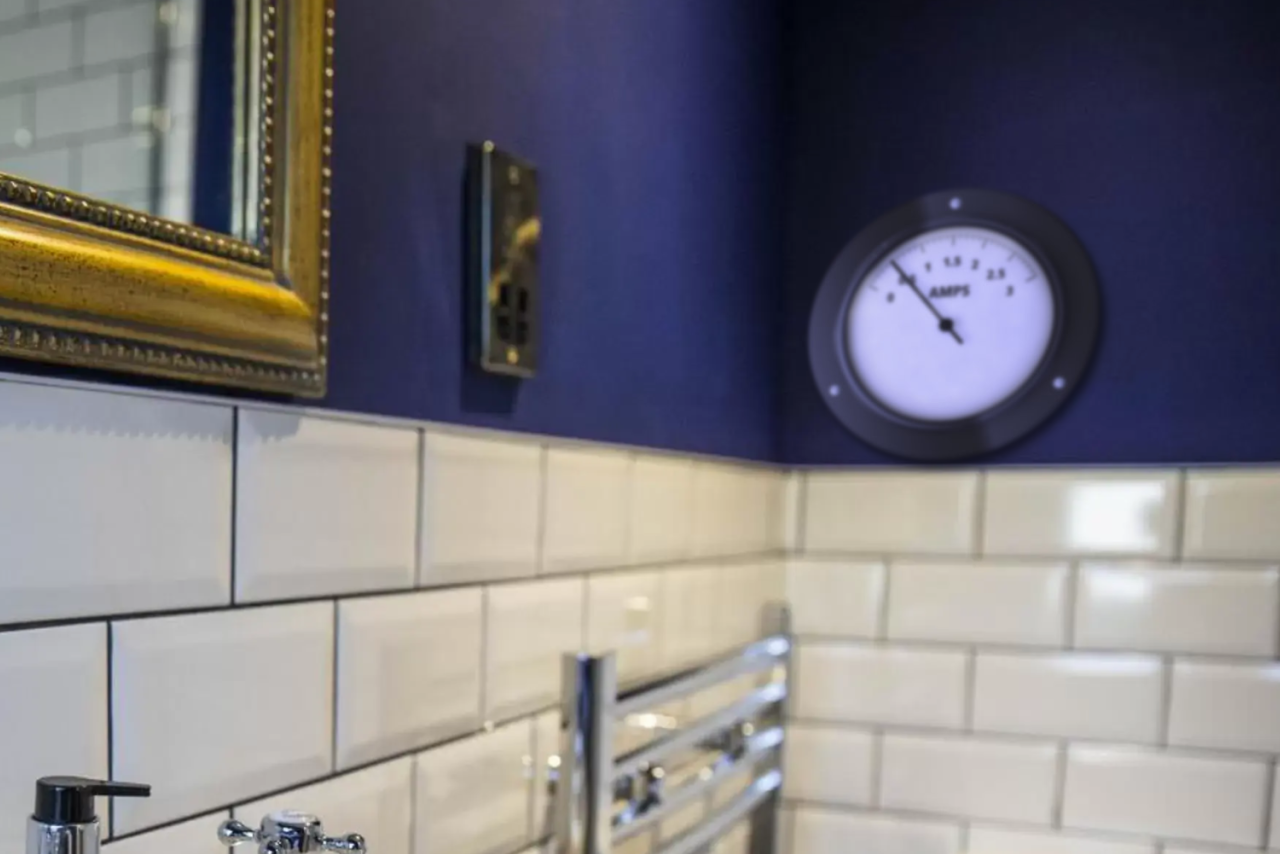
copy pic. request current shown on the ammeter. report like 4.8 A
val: 0.5 A
